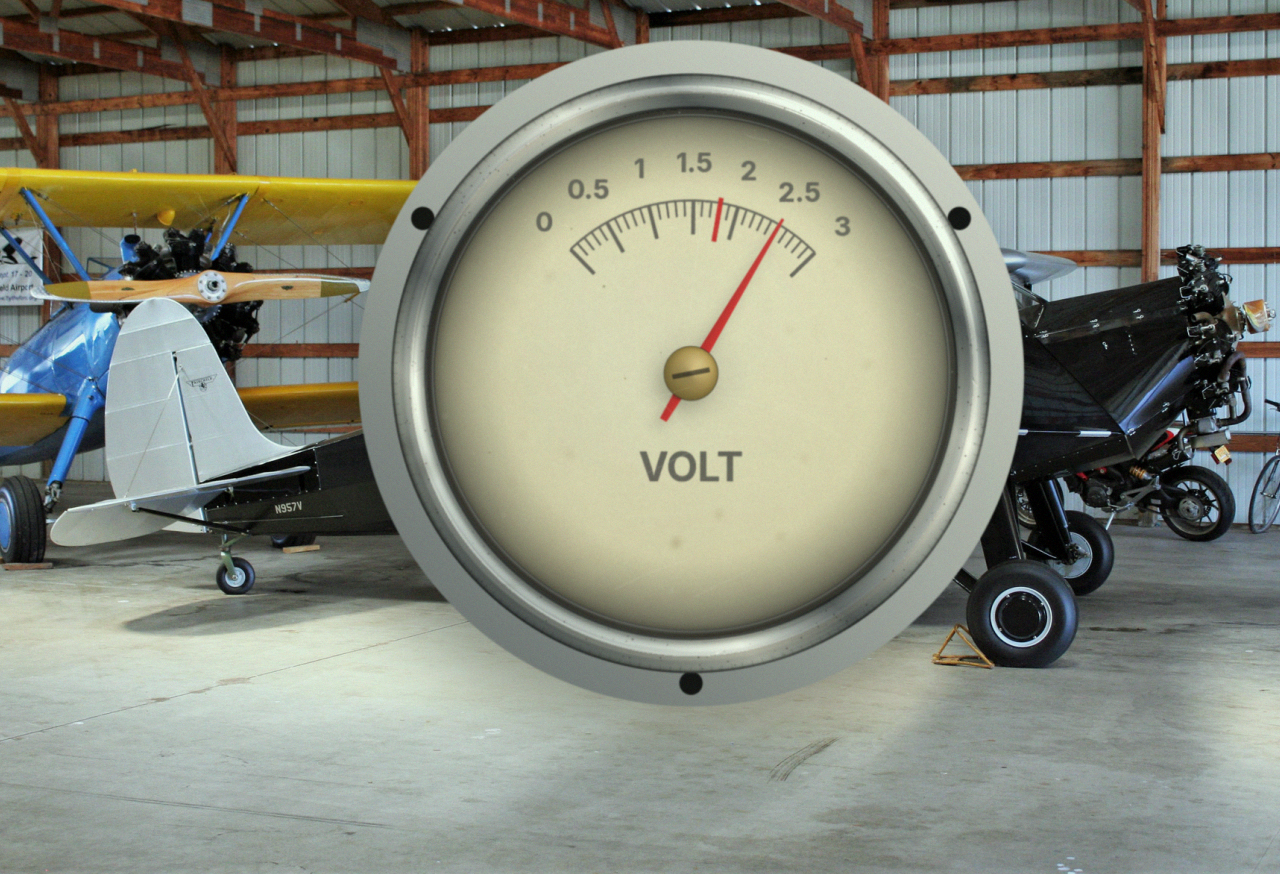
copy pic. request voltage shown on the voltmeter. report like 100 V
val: 2.5 V
